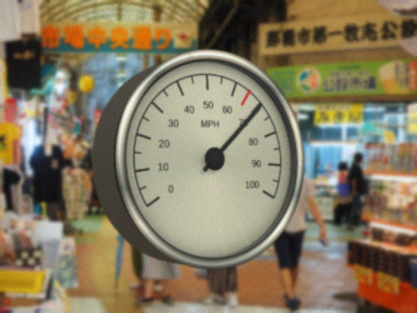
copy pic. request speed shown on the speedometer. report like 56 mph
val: 70 mph
